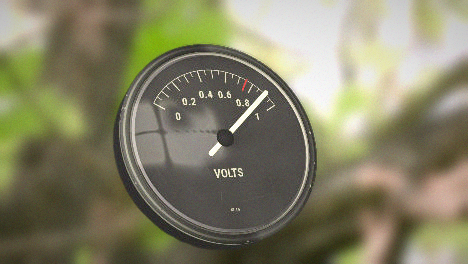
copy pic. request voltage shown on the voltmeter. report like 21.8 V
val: 0.9 V
